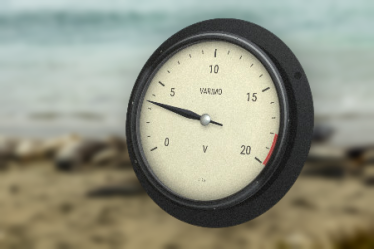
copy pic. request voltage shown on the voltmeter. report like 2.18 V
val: 3.5 V
